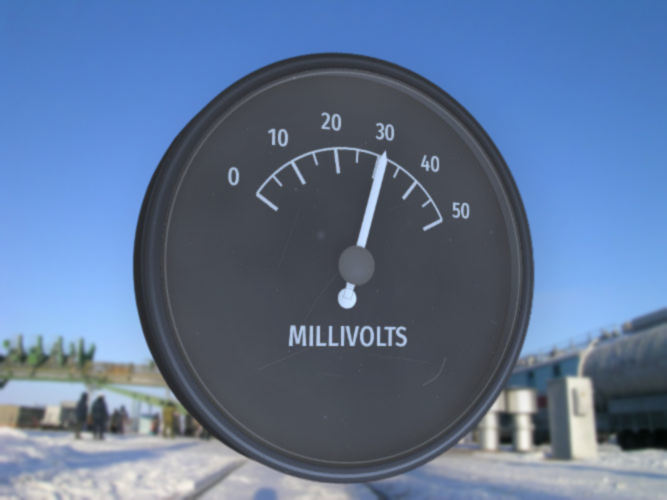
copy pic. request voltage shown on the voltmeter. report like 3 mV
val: 30 mV
